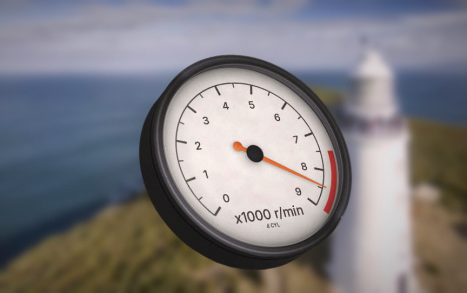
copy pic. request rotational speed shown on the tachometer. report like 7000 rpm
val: 8500 rpm
